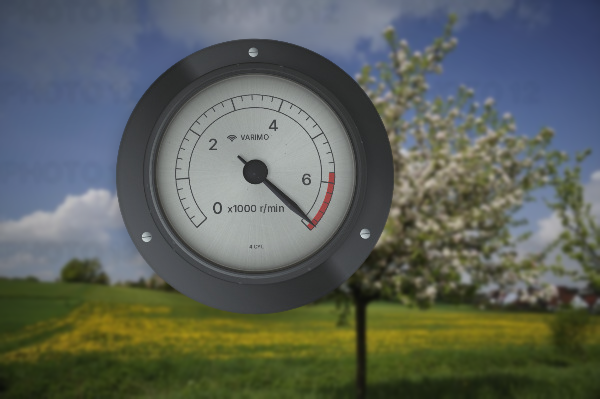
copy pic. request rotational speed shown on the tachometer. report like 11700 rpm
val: 6900 rpm
